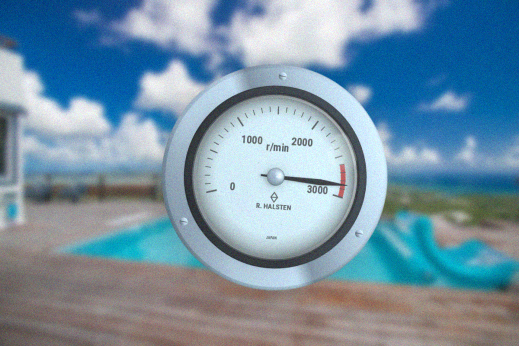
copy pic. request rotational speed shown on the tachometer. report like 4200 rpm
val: 2850 rpm
